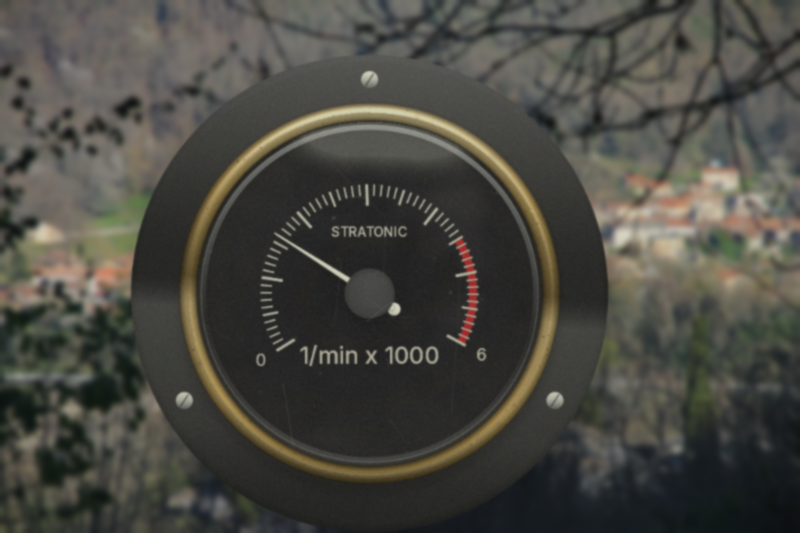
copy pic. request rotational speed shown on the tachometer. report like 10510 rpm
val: 1600 rpm
